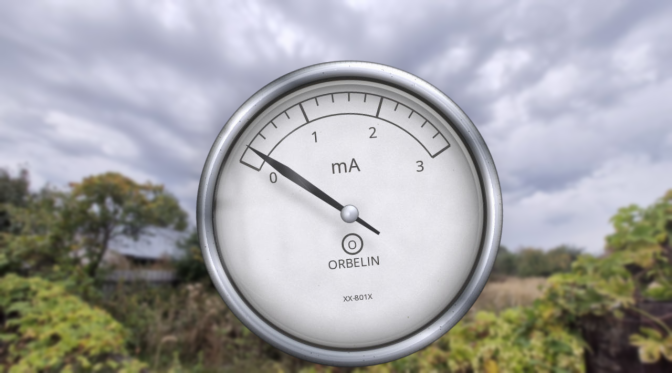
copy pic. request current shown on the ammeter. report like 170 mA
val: 0.2 mA
